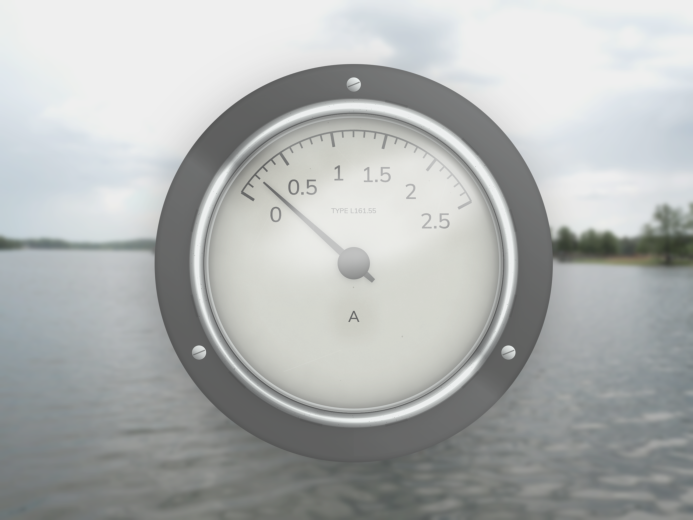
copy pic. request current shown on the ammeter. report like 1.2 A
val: 0.2 A
